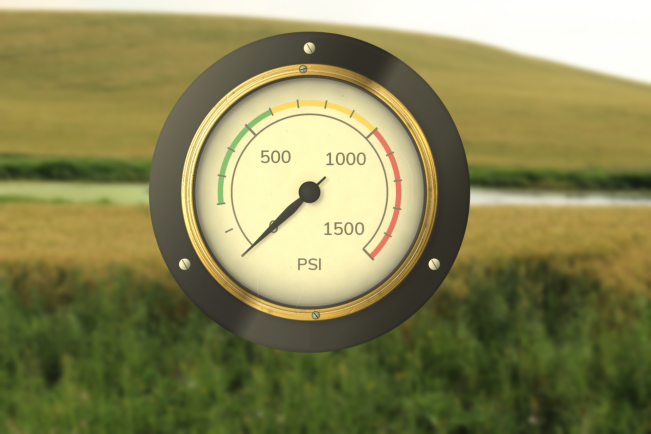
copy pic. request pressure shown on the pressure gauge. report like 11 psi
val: 0 psi
